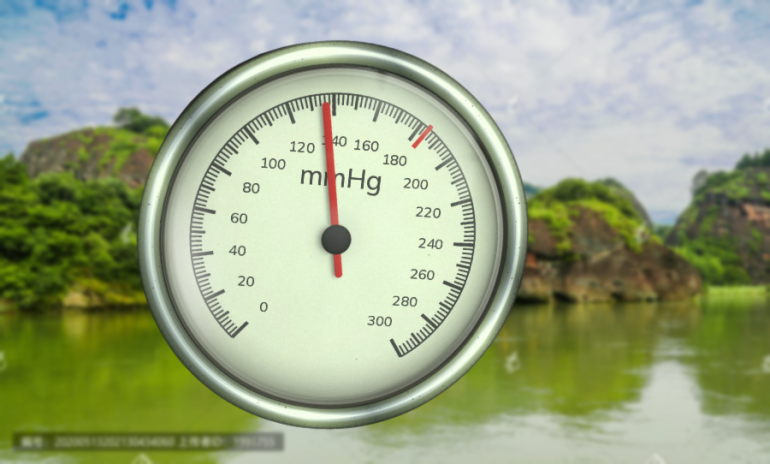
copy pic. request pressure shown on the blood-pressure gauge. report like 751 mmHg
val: 136 mmHg
